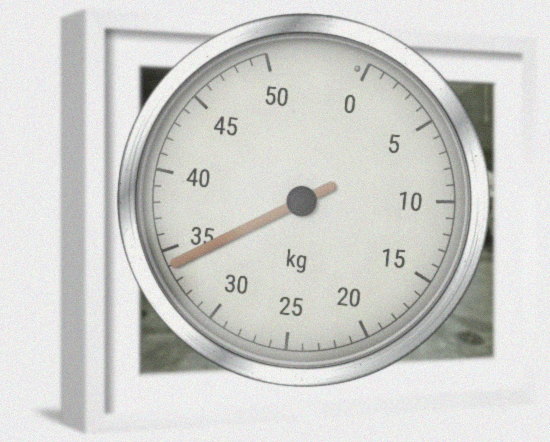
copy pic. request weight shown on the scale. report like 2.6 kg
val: 34 kg
